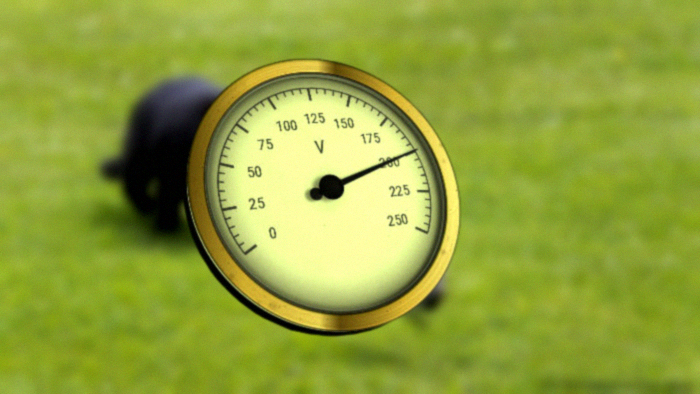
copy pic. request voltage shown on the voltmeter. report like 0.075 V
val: 200 V
